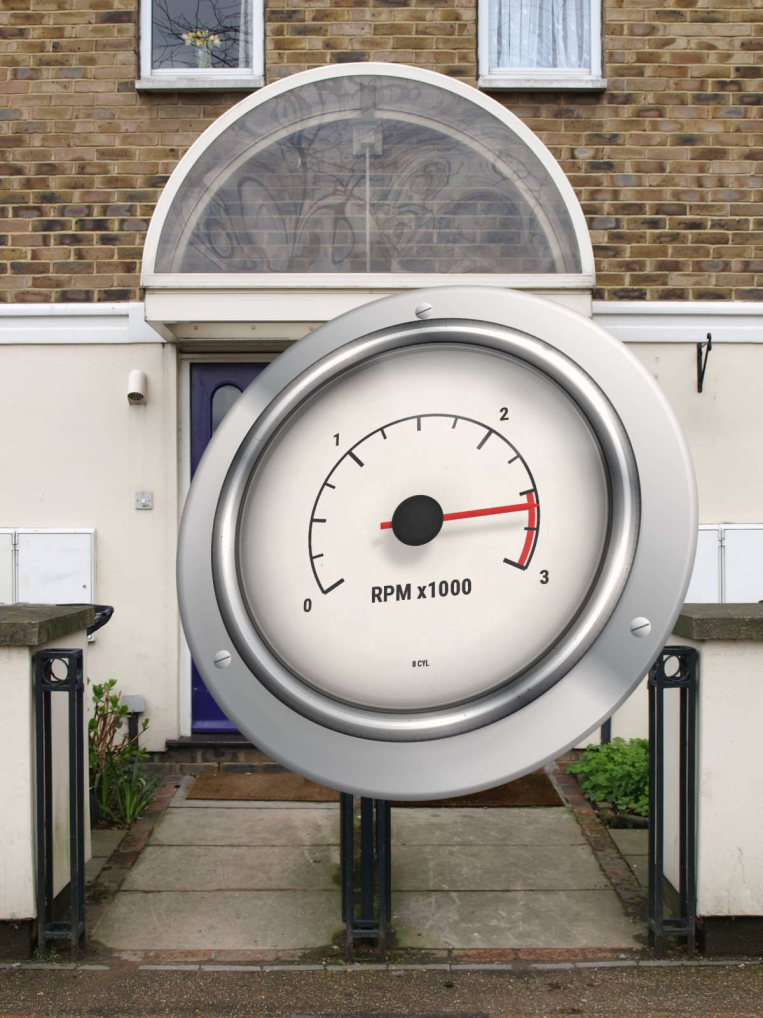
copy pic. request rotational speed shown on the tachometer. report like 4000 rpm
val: 2625 rpm
